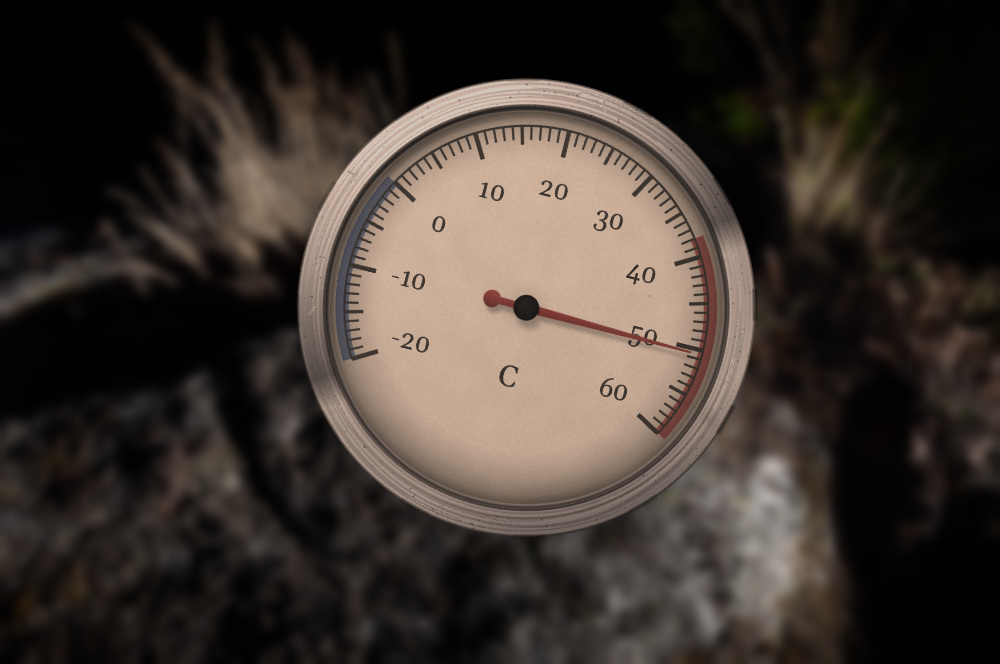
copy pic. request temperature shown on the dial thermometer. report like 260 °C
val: 50.5 °C
